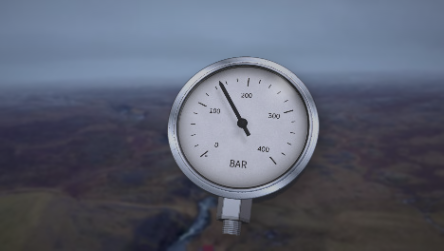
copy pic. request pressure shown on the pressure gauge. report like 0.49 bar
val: 150 bar
